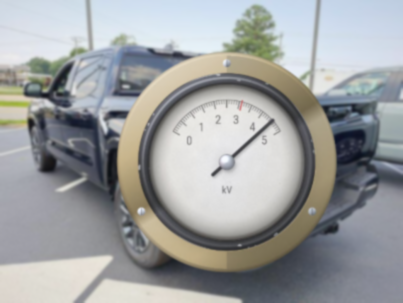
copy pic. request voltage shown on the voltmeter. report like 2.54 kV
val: 4.5 kV
